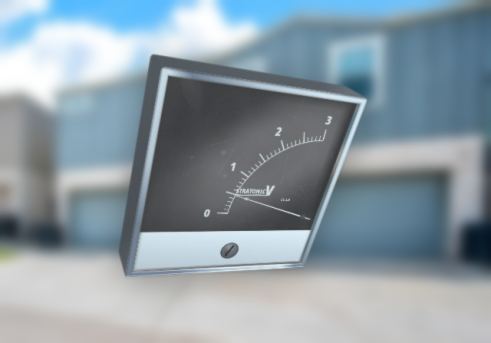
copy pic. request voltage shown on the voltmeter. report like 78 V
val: 0.5 V
